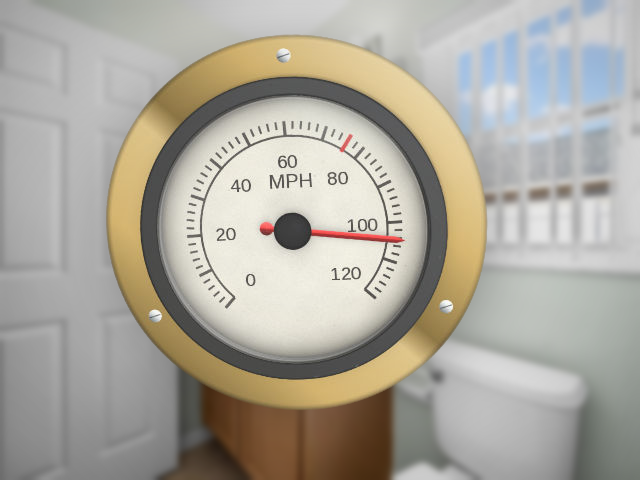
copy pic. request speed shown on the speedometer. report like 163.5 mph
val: 104 mph
